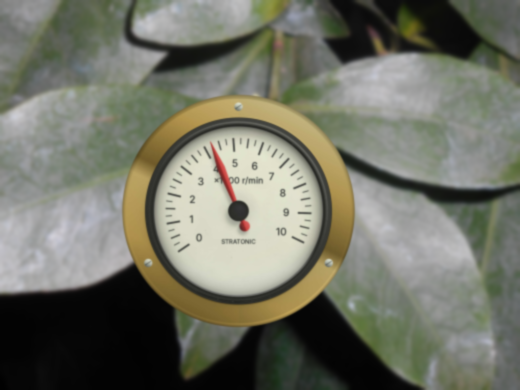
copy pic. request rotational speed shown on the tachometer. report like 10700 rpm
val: 4250 rpm
